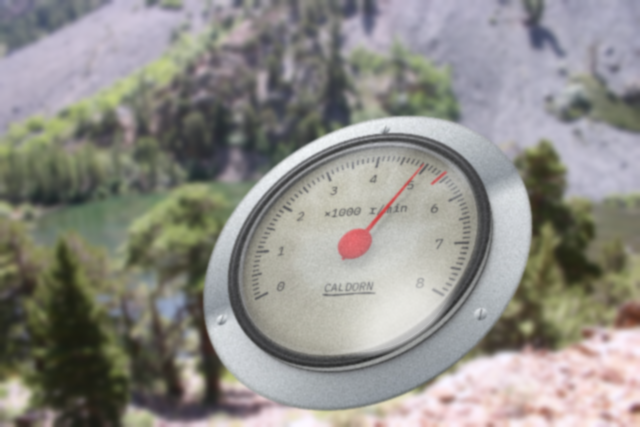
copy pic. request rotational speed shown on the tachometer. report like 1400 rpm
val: 5000 rpm
